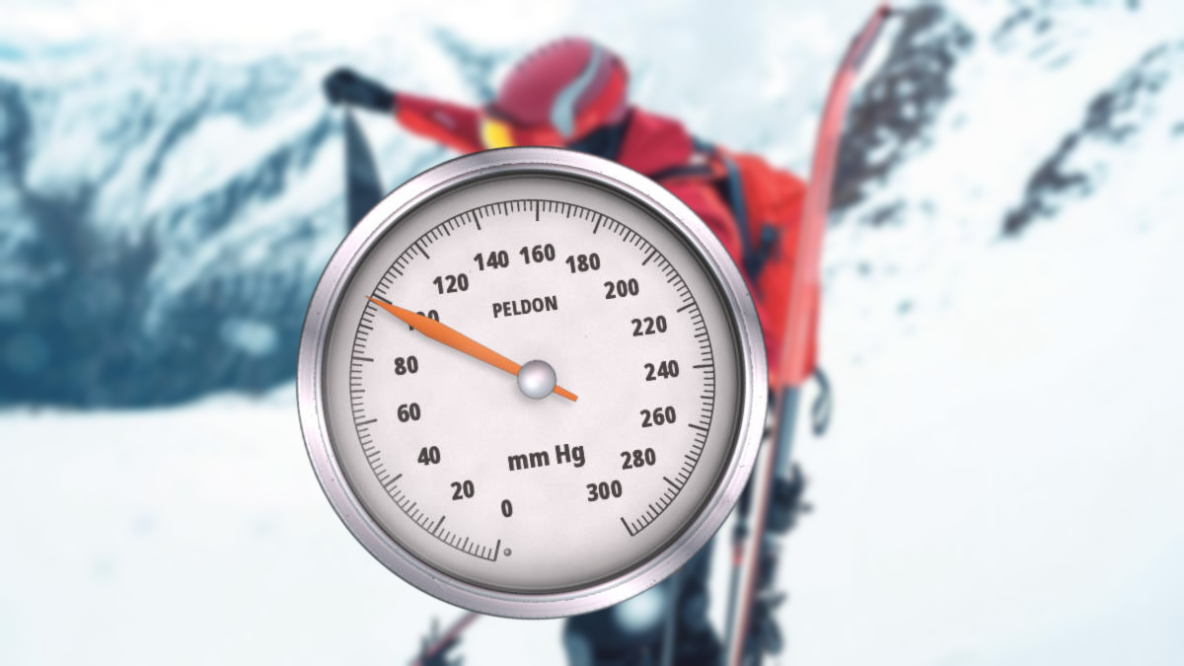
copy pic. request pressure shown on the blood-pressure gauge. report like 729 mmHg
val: 98 mmHg
